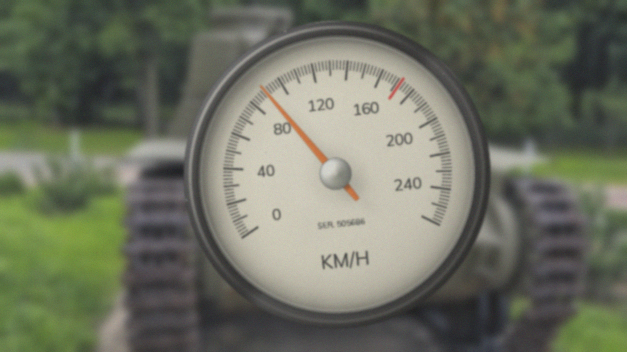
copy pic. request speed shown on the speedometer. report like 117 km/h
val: 90 km/h
